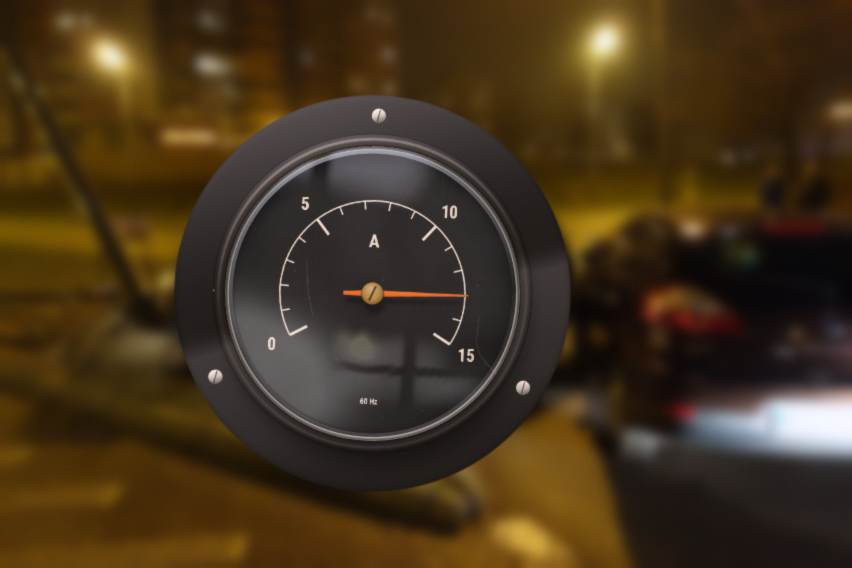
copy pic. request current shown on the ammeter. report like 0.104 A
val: 13 A
